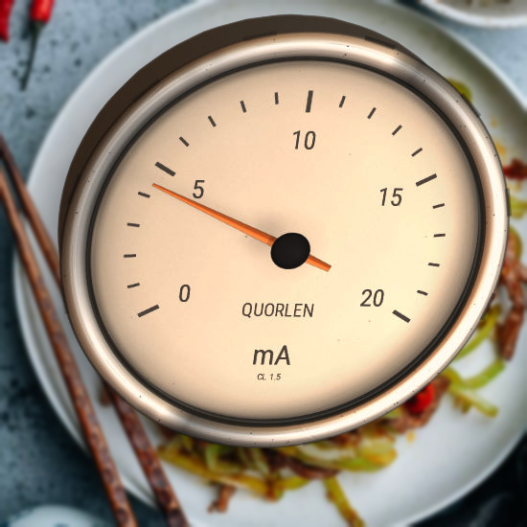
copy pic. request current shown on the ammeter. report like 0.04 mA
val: 4.5 mA
